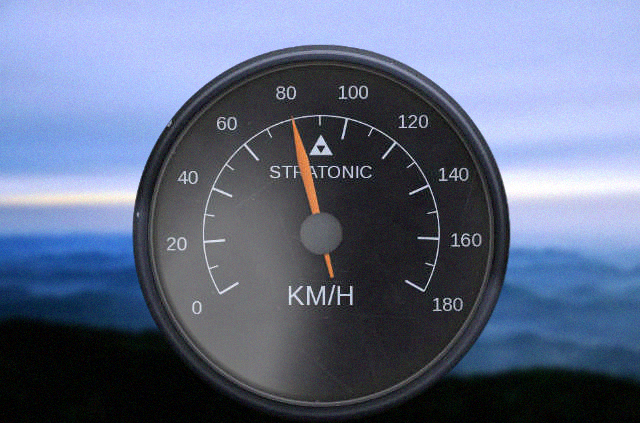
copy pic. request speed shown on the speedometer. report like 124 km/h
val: 80 km/h
